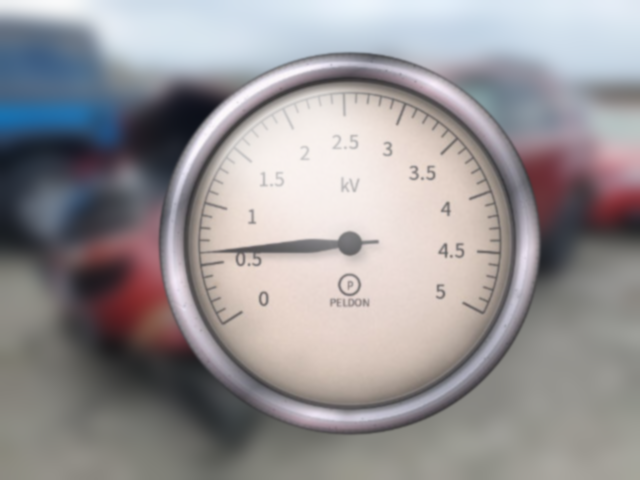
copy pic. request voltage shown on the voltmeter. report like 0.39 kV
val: 0.6 kV
